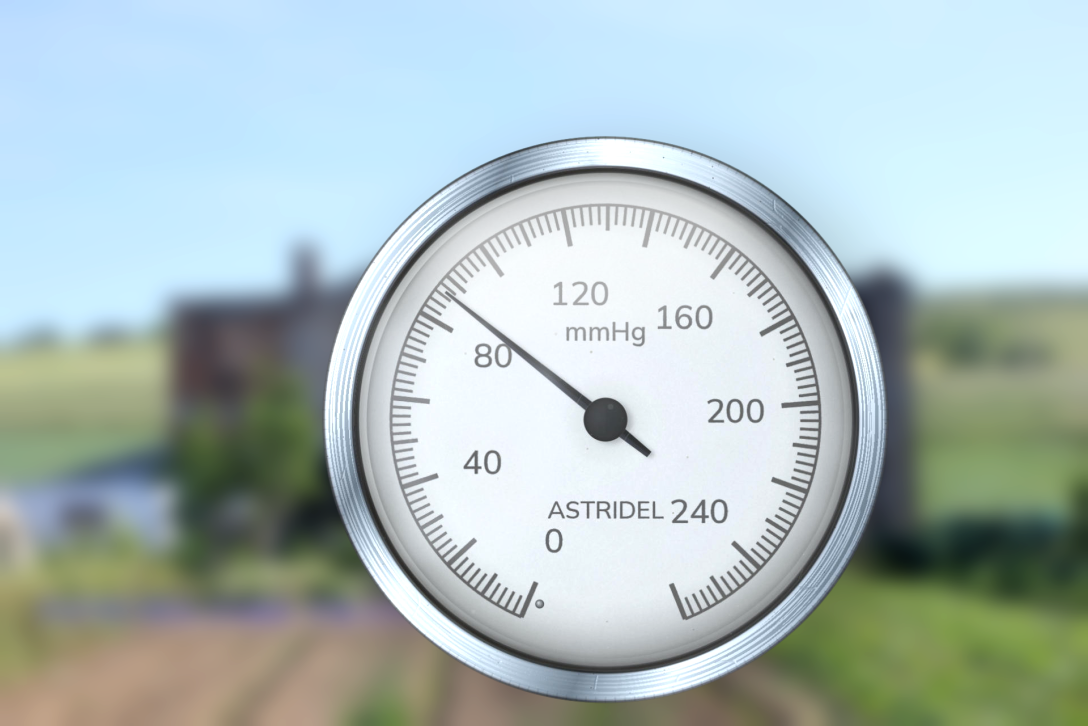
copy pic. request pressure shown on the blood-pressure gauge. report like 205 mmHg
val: 87 mmHg
